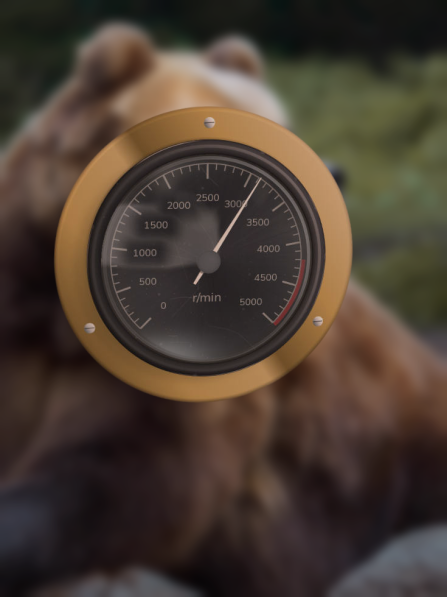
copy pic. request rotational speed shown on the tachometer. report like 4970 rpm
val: 3100 rpm
